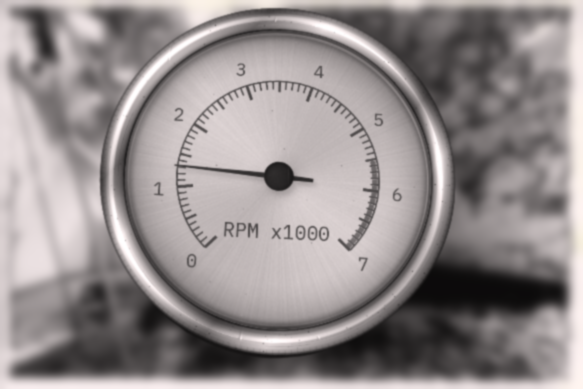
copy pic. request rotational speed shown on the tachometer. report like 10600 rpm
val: 1300 rpm
